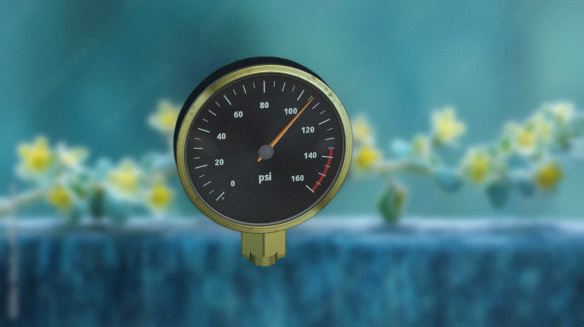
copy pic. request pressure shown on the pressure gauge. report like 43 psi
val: 105 psi
